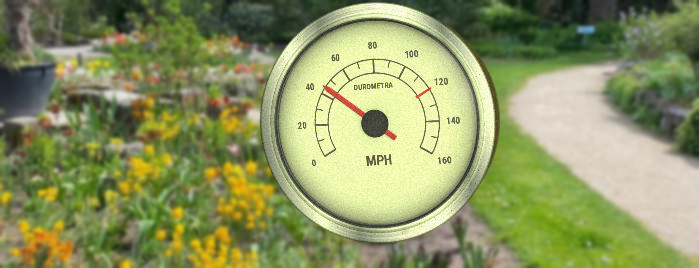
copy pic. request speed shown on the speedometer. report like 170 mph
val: 45 mph
